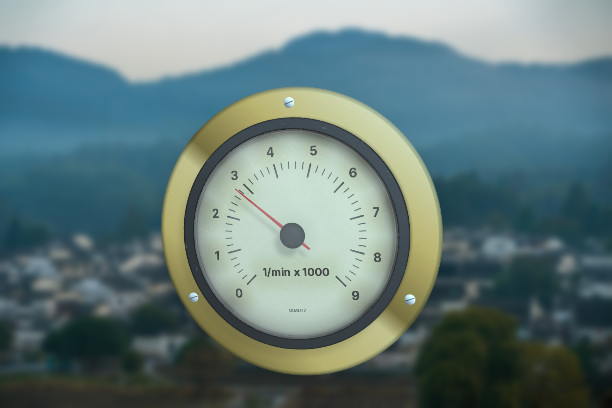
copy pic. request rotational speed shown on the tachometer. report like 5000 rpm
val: 2800 rpm
